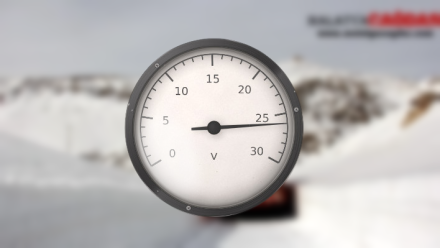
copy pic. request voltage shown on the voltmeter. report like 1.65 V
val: 26 V
